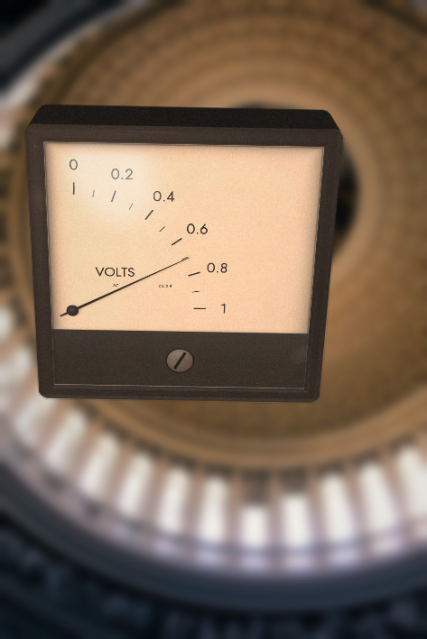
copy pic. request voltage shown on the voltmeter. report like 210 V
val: 0.7 V
